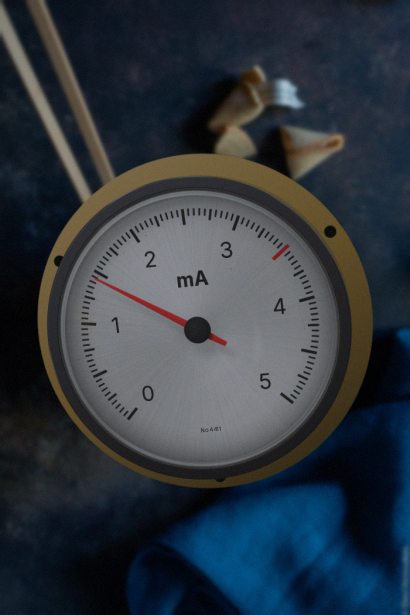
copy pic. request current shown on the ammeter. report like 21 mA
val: 1.45 mA
